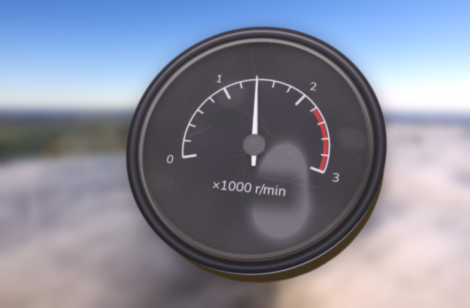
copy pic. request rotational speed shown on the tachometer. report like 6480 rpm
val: 1400 rpm
